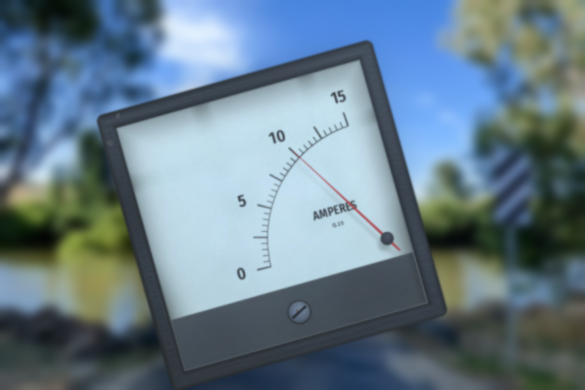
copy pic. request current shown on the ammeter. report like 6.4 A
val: 10 A
